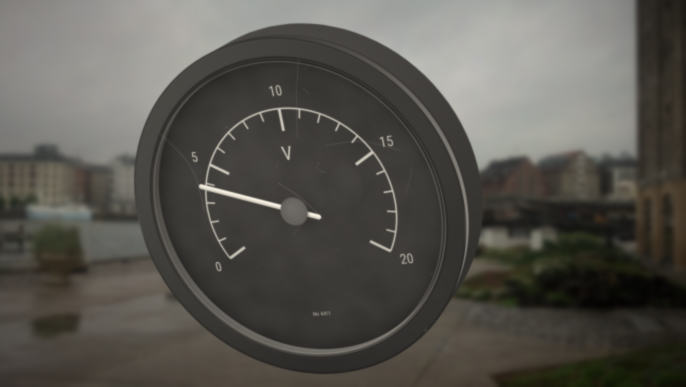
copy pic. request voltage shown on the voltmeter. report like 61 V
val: 4 V
